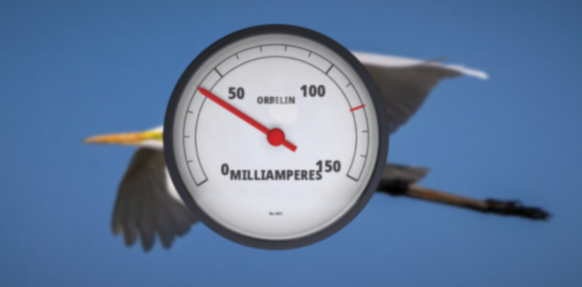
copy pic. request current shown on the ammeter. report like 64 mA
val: 40 mA
